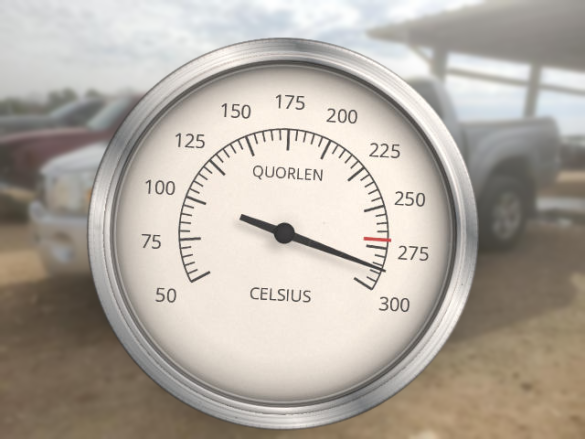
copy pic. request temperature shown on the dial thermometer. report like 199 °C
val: 287.5 °C
